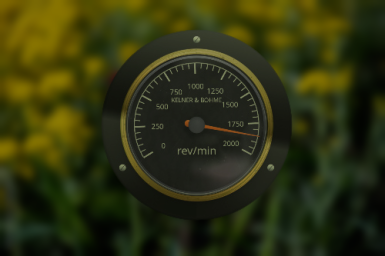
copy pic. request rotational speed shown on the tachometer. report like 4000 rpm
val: 1850 rpm
